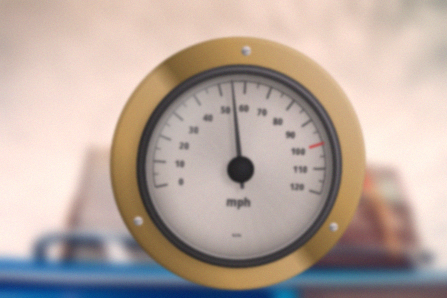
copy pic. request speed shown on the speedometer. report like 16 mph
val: 55 mph
